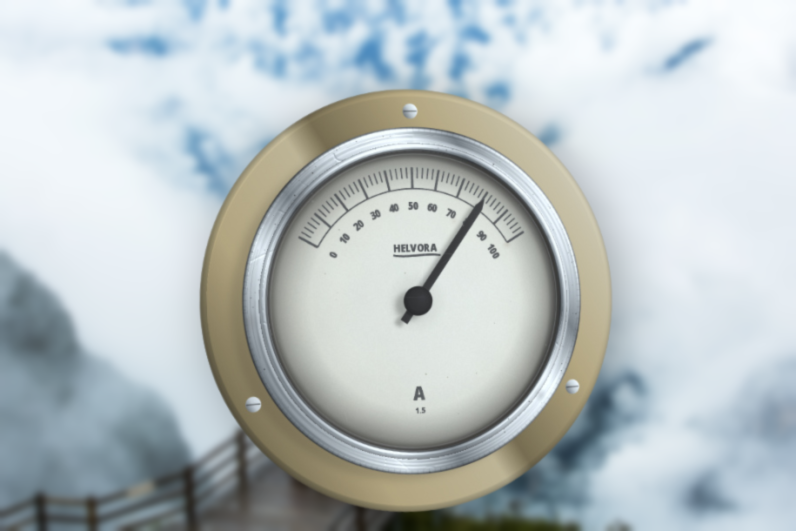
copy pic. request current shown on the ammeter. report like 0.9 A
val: 80 A
